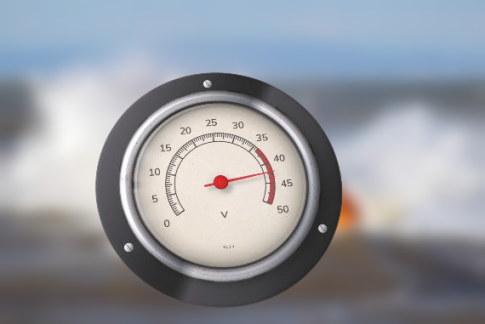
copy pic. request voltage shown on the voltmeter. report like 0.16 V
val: 42.5 V
